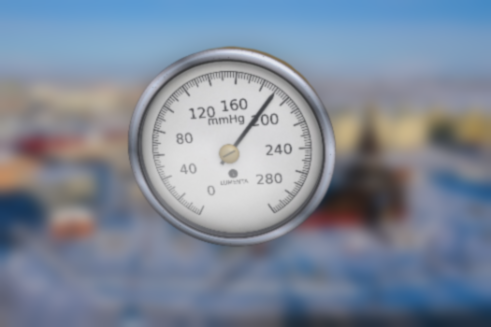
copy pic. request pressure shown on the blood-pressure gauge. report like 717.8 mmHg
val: 190 mmHg
